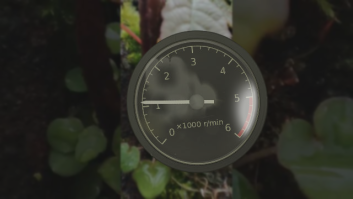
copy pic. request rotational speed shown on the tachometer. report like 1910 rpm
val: 1100 rpm
